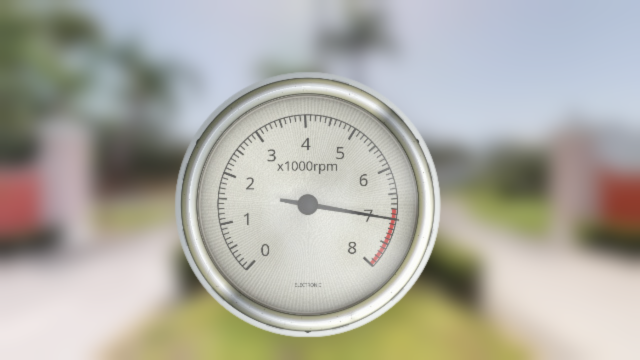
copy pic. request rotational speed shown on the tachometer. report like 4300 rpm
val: 7000 rpm
